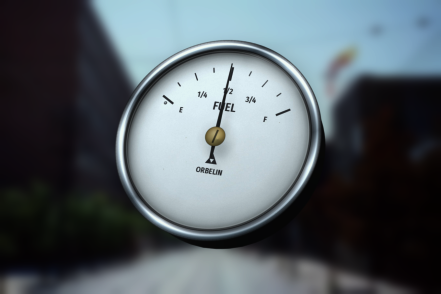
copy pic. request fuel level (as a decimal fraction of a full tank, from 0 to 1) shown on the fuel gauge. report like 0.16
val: 0.5
